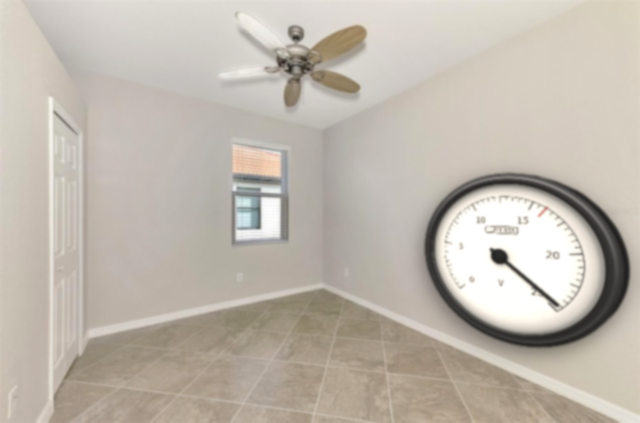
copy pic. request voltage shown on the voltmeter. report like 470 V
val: 24.5 V
